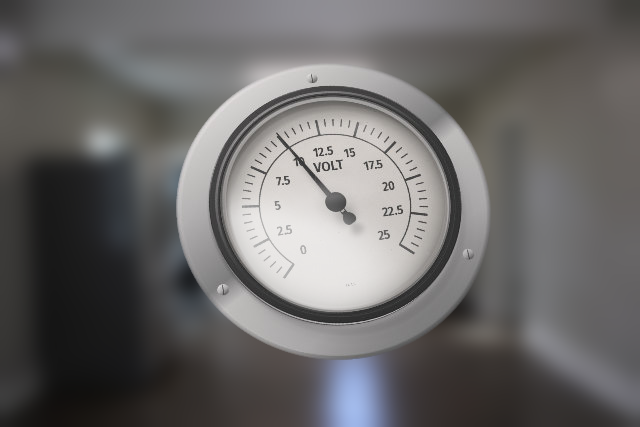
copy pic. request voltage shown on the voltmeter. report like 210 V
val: 10 V
